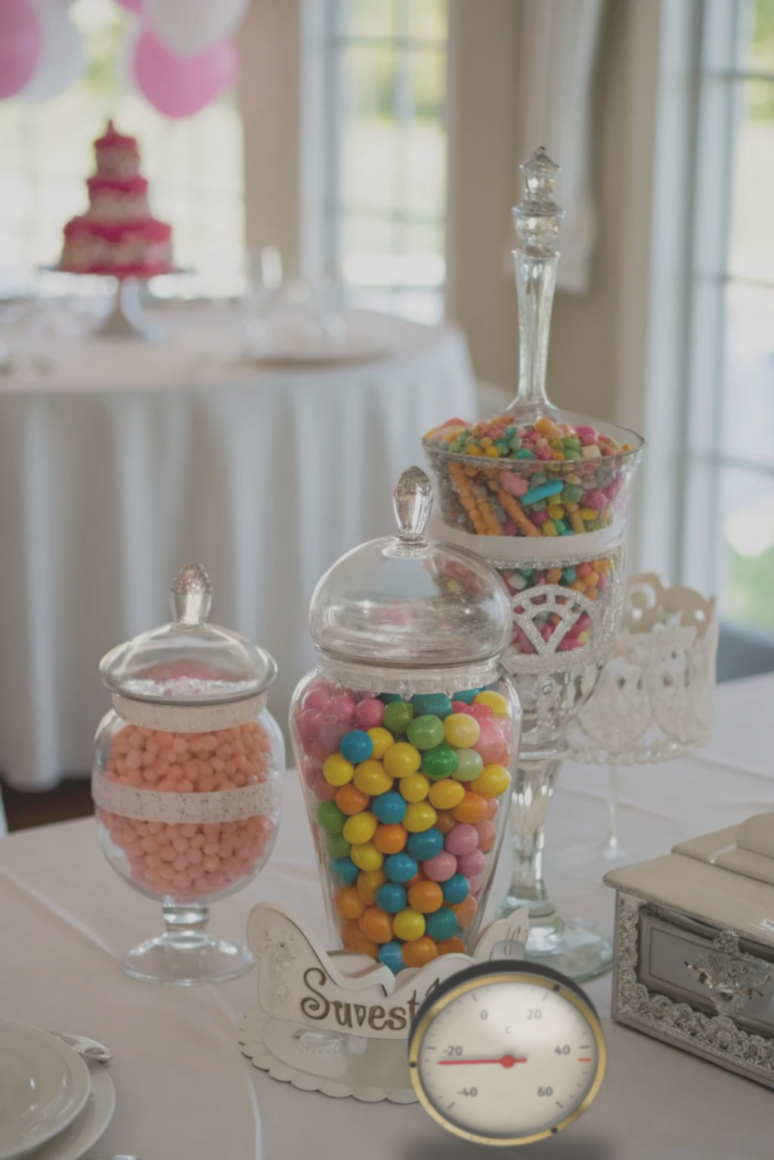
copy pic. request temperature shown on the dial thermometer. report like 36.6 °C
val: -24 °C
